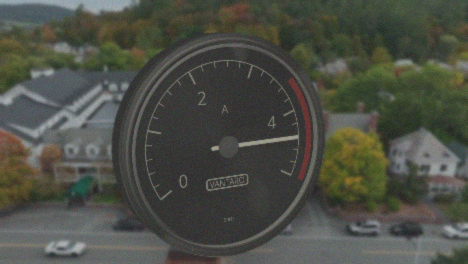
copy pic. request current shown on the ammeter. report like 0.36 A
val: 4.4 A
